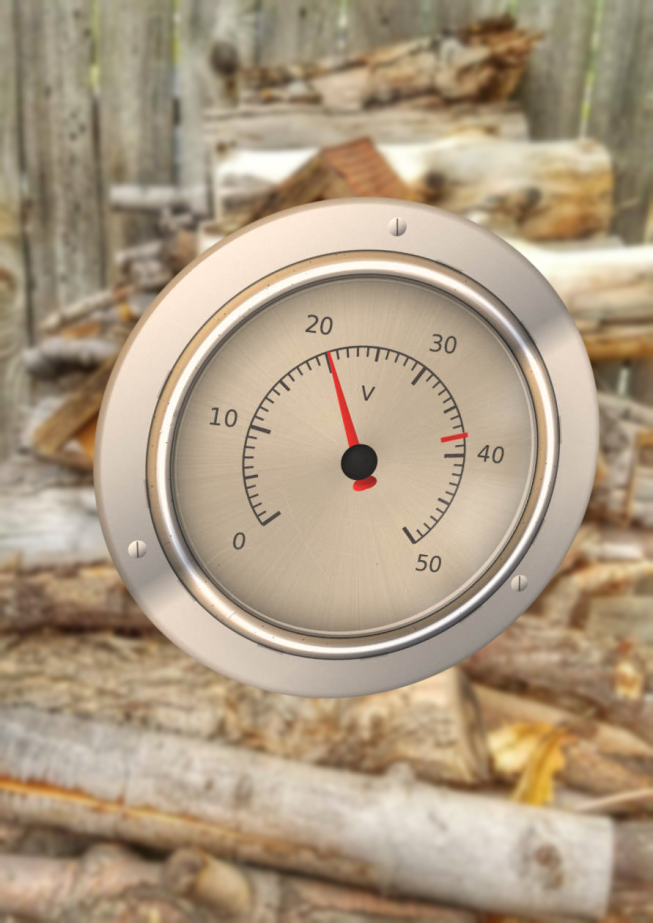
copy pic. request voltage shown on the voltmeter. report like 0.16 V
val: 20 V
